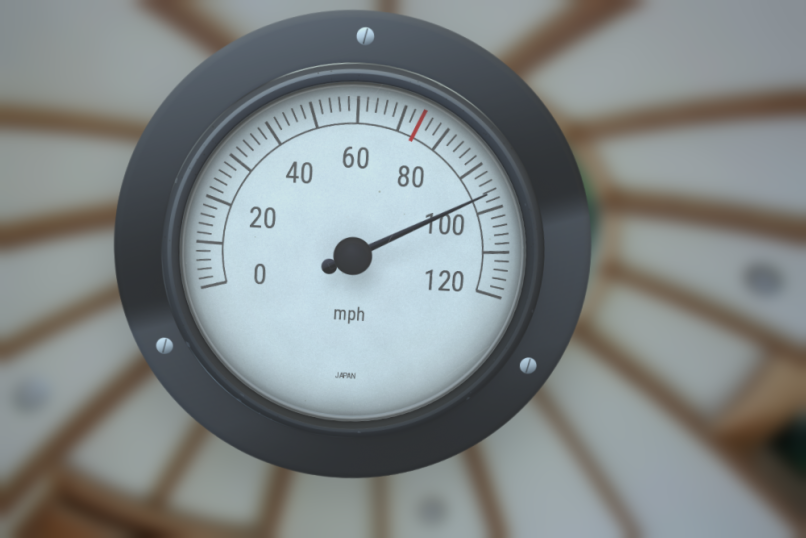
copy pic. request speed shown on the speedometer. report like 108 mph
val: 96 mph
